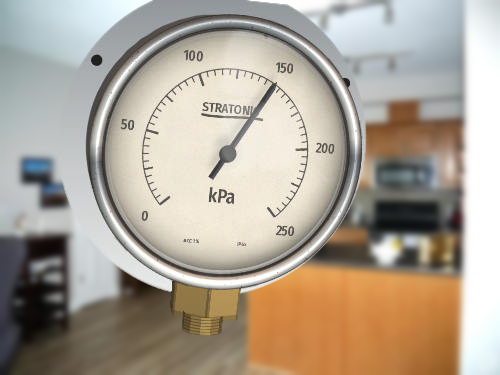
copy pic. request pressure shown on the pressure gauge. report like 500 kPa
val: 150 kPa
